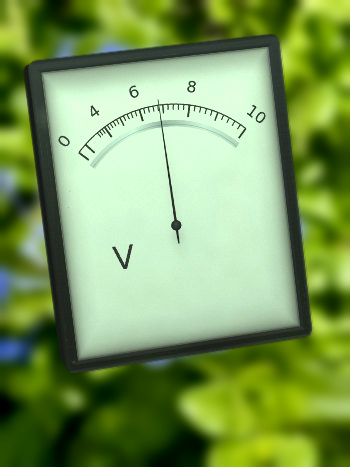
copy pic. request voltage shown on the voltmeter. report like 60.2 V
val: 6.8 V
